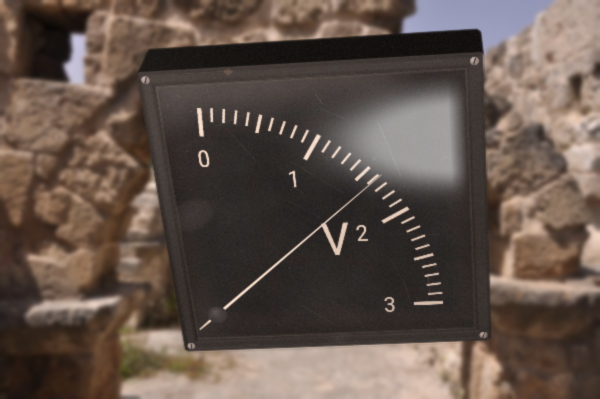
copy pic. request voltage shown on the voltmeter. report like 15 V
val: 1.6 V
